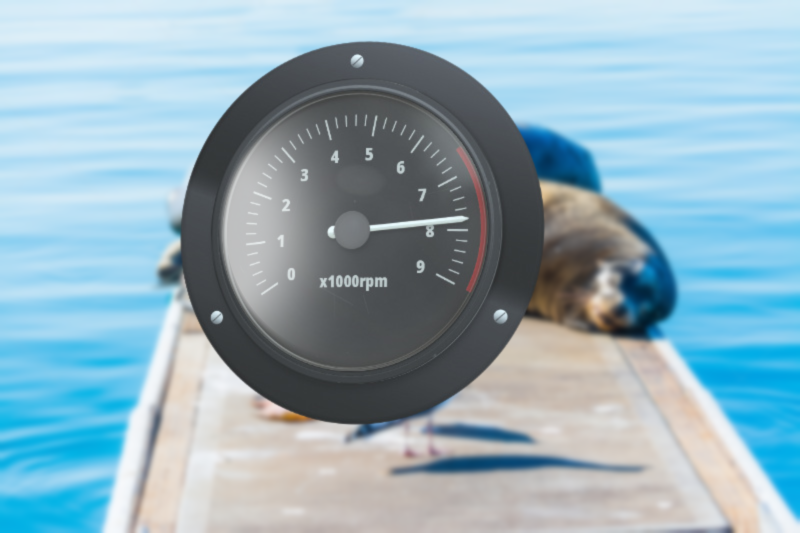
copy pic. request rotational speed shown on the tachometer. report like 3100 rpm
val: 7800 rpm
